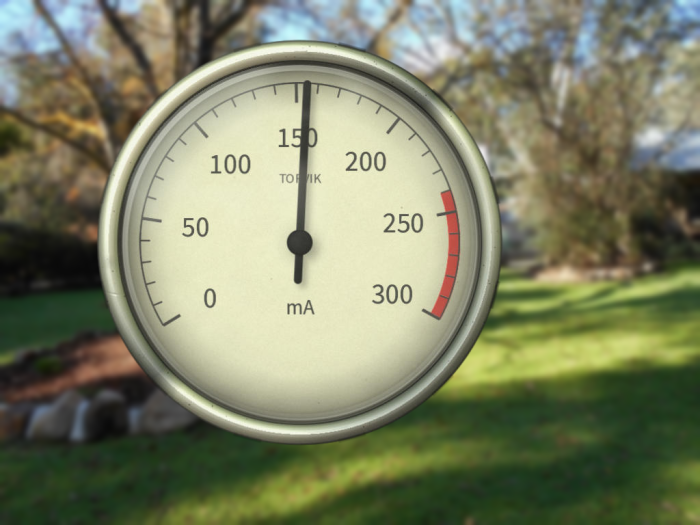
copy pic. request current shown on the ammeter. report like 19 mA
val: 155 mA
